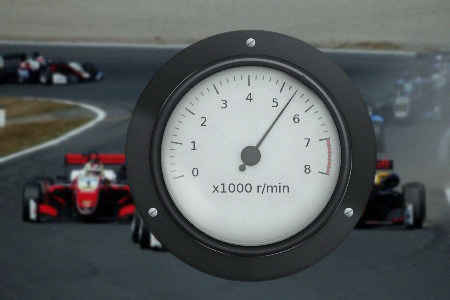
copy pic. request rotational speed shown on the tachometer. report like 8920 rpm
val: 5400 rpm
